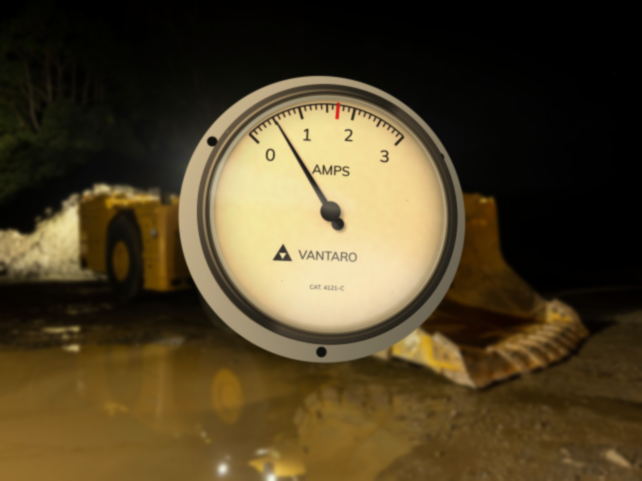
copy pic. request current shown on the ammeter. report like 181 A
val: 0.5 A
